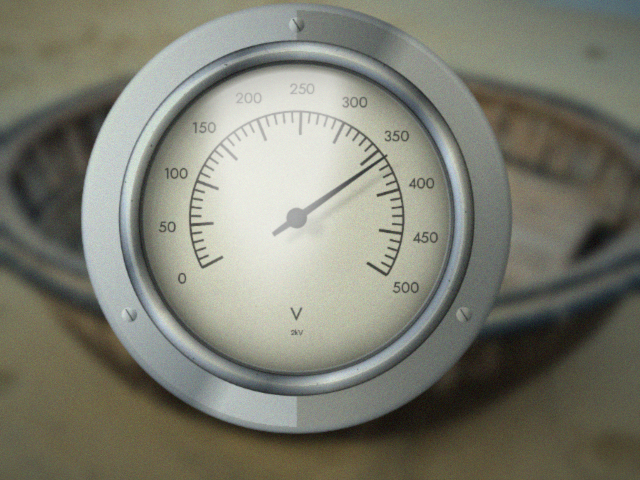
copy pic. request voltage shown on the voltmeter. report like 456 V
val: 360 V
